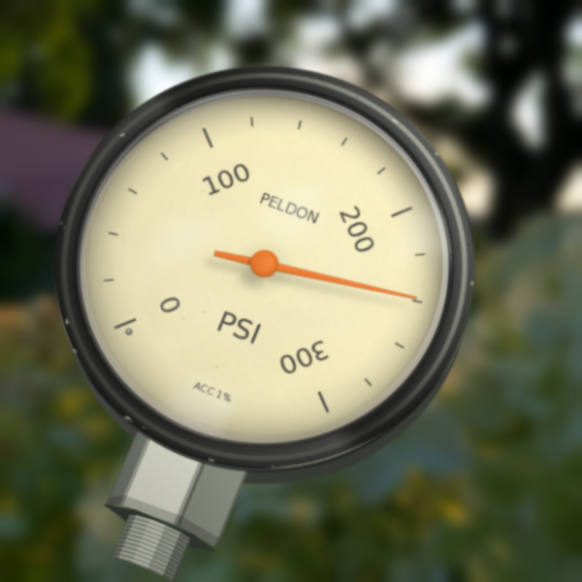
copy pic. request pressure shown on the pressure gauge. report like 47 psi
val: 240 psi
